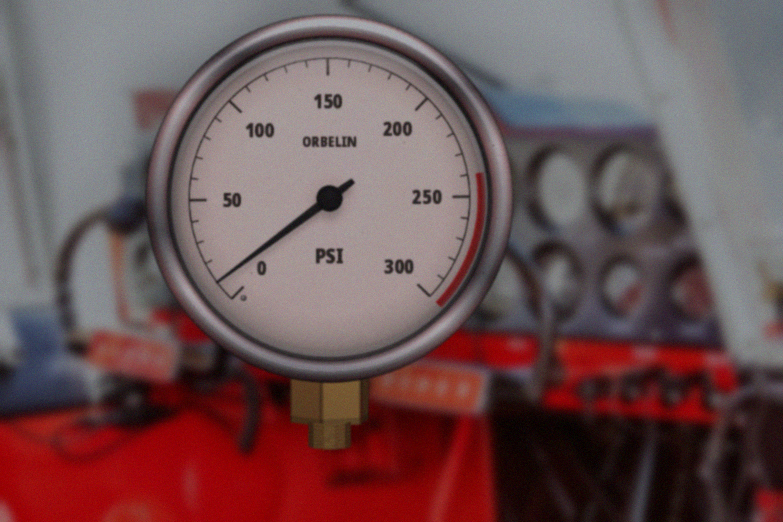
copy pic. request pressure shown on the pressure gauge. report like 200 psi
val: 10 psi
